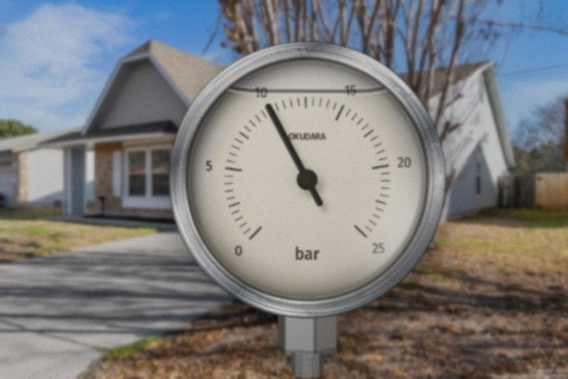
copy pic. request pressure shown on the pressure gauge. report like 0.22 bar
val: 10 bar
